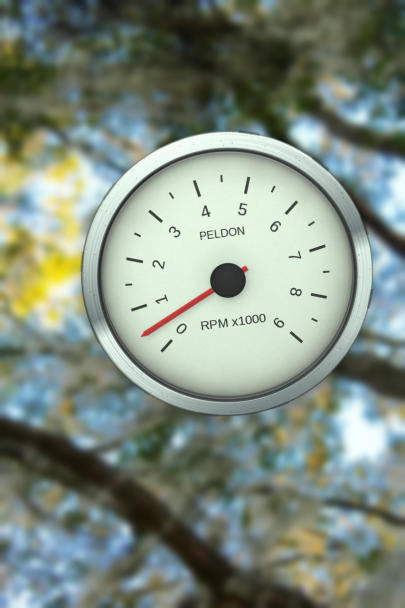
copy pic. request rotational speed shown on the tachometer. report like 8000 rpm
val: 500 rpm
